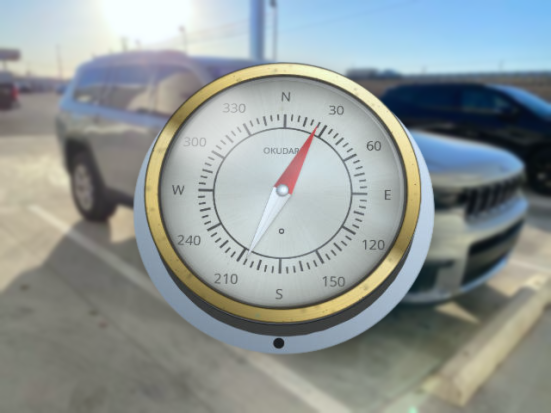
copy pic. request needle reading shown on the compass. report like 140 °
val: 25 °
